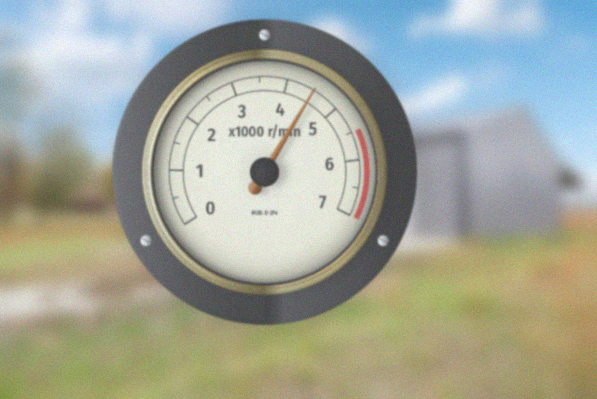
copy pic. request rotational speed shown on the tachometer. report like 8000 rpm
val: 4500 rpm
